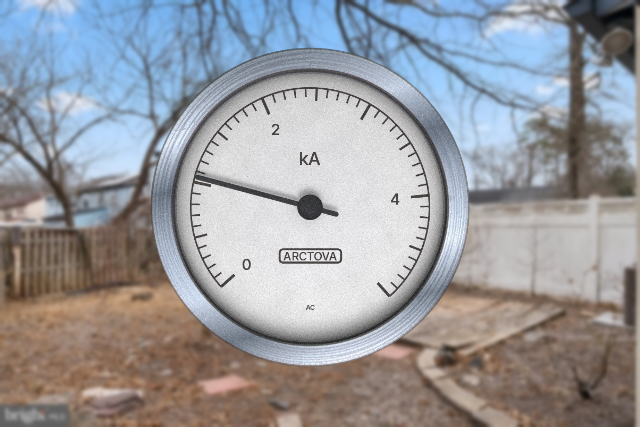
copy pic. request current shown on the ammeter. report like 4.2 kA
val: 1.05 kA
